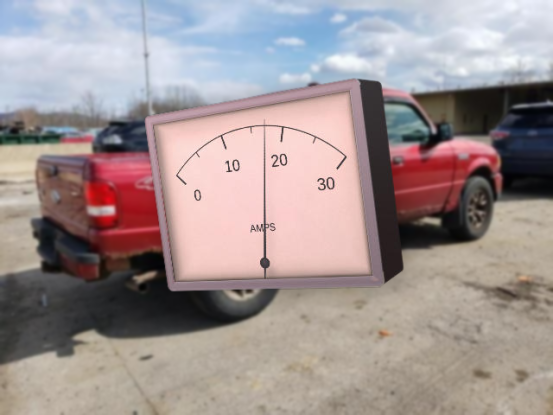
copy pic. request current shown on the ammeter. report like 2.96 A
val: 17.5 A
